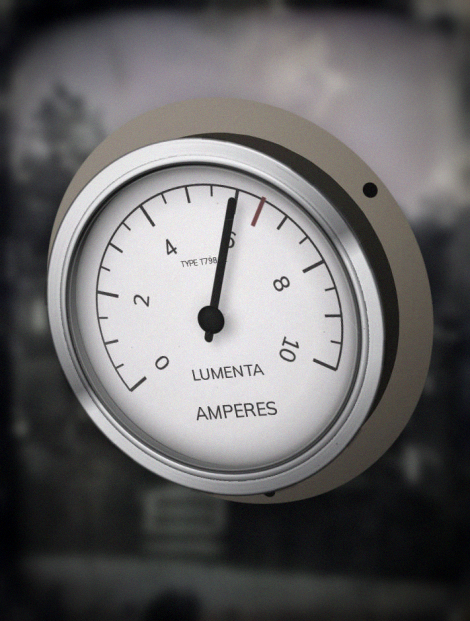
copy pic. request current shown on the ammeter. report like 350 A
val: 6 A
